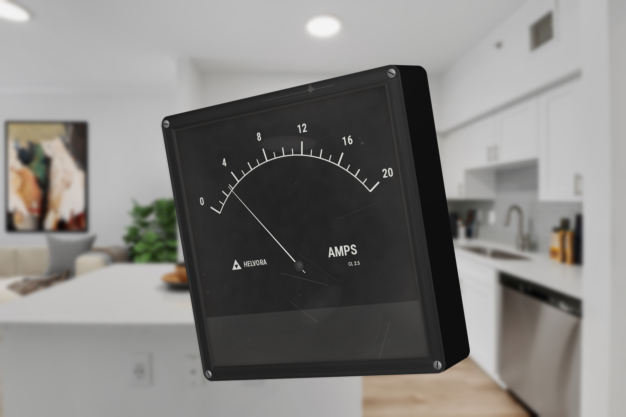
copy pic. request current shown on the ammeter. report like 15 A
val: 3 A
